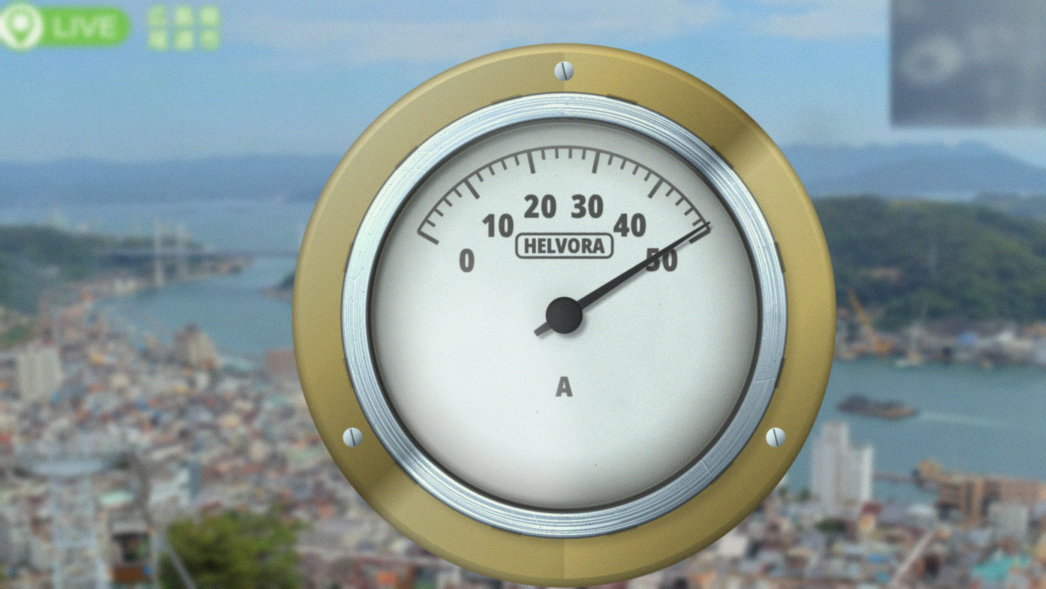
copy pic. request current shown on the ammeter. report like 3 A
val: 49 A
